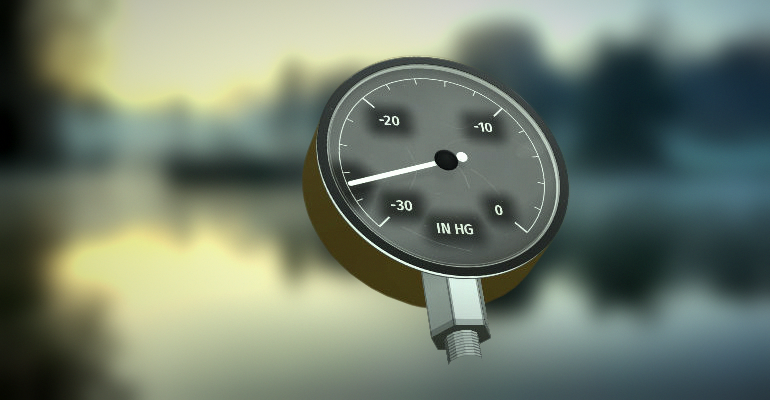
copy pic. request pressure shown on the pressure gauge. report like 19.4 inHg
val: -27 inHg
